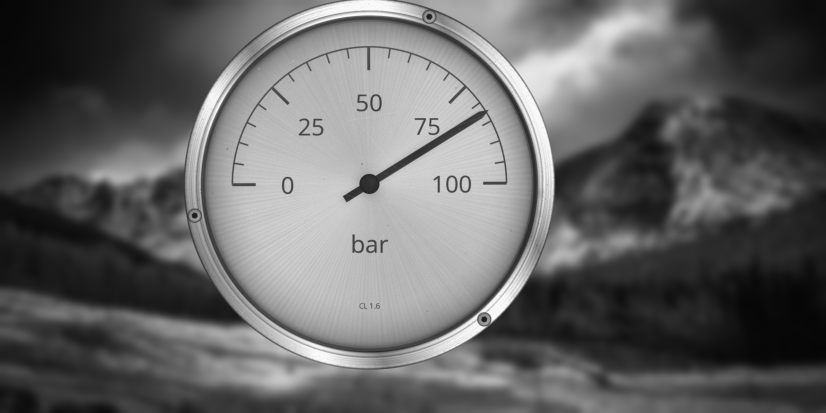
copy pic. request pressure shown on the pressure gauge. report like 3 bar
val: 82.5 bar
